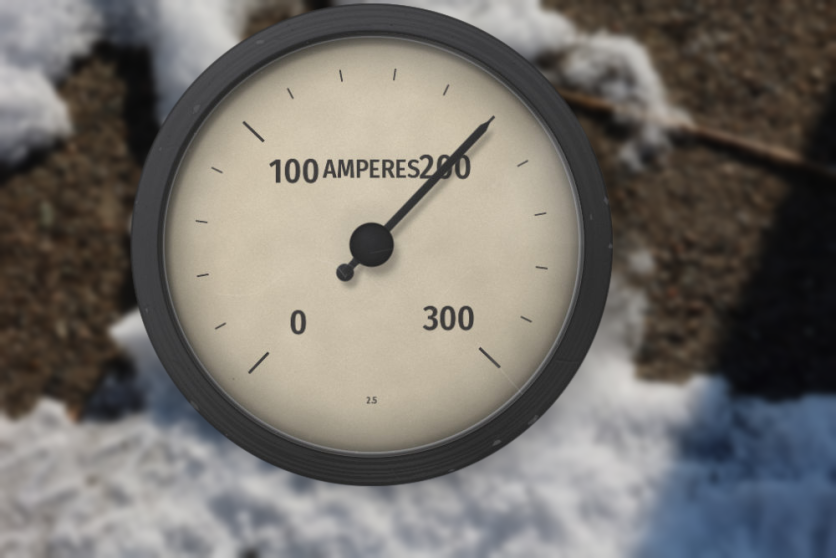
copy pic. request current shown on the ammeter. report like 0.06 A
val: 200 A
